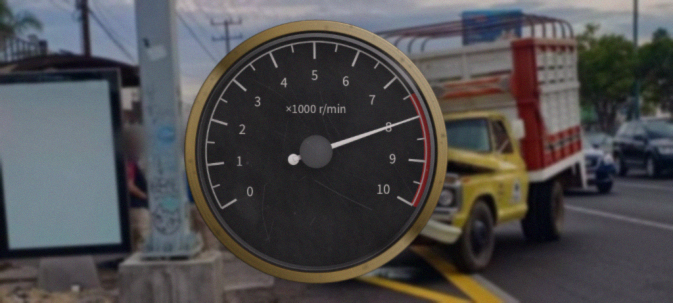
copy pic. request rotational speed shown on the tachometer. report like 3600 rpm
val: 8000 rpm
